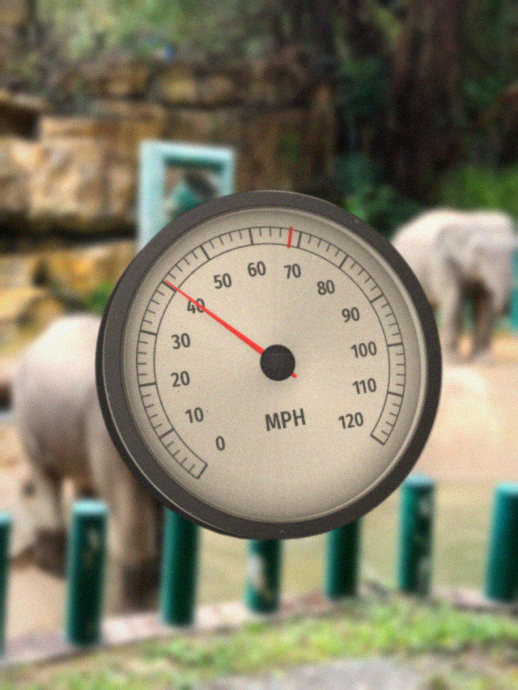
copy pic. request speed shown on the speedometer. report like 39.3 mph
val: 40 mph
